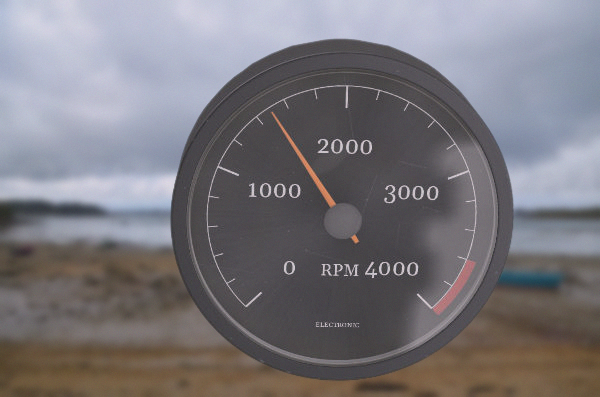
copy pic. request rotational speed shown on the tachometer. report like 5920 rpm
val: 1500 rpm
